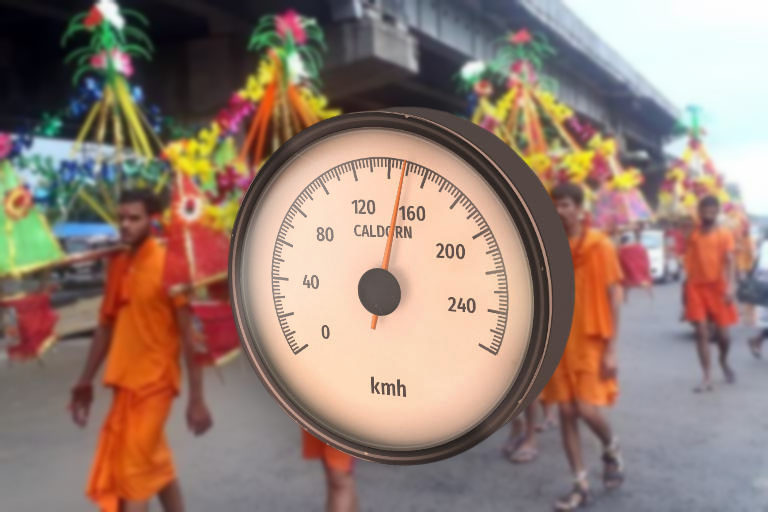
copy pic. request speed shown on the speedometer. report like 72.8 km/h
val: 150 km/h
